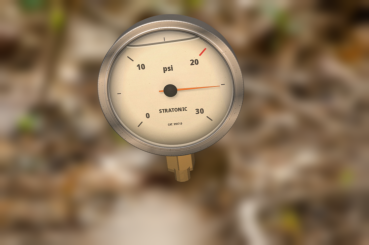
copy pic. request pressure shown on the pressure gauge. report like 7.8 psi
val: 25 psi
